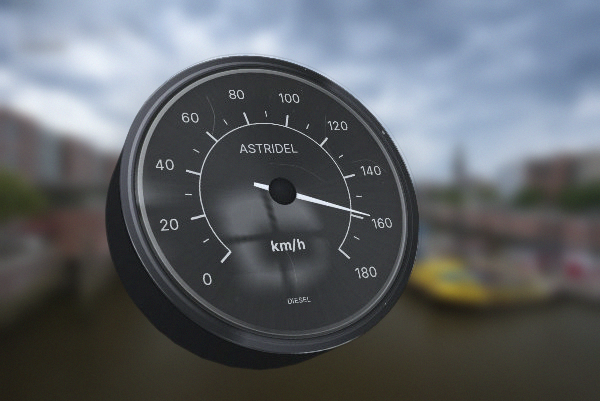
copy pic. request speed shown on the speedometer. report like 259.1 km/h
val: 160 km/h
